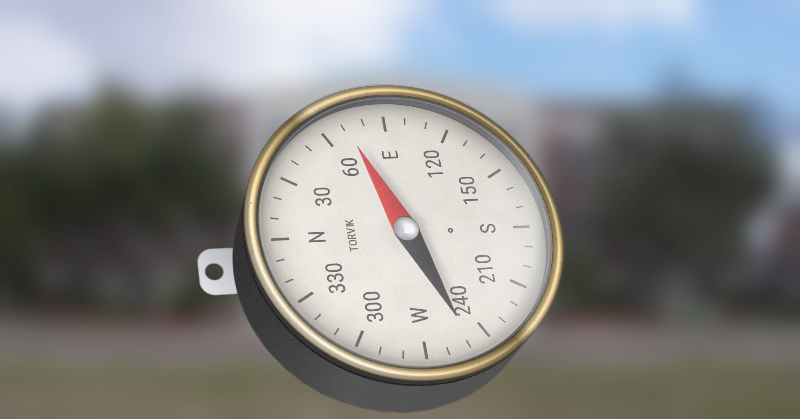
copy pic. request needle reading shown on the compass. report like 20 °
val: 70 °
